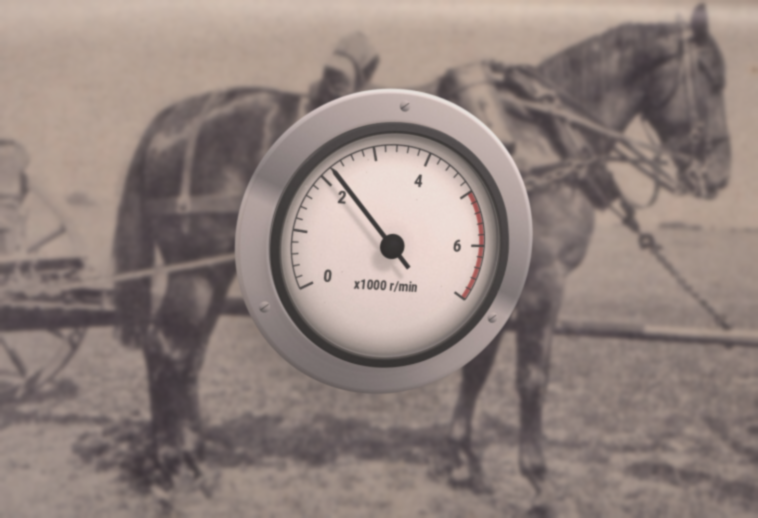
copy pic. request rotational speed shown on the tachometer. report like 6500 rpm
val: 2200 rpm
